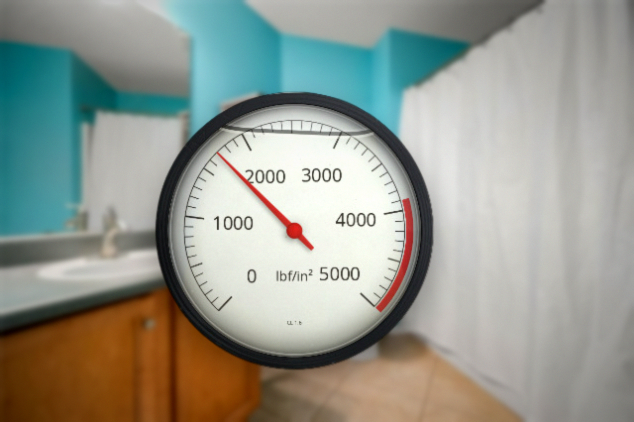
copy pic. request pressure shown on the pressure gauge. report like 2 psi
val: 1700 psi
